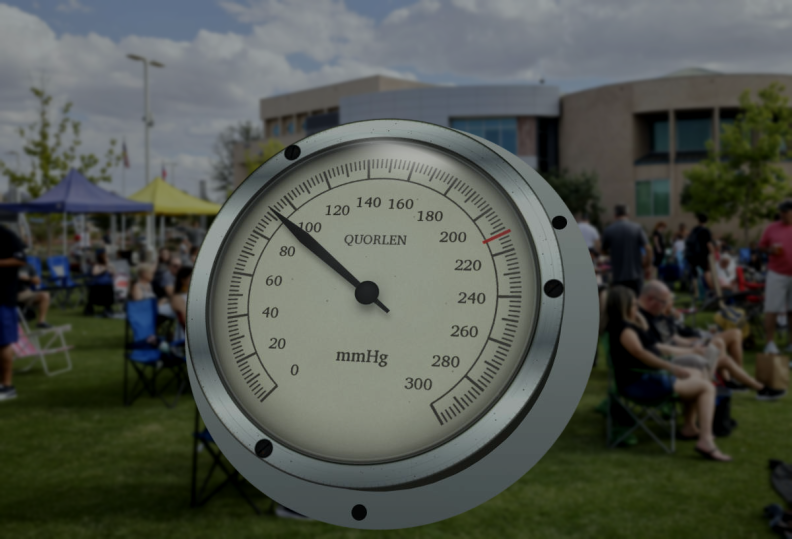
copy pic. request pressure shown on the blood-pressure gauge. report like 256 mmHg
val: 92 mmHg
